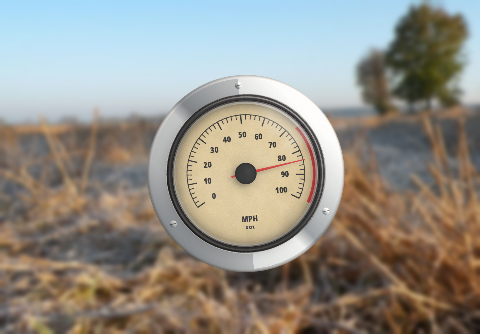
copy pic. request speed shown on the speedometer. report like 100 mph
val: 84 mph
